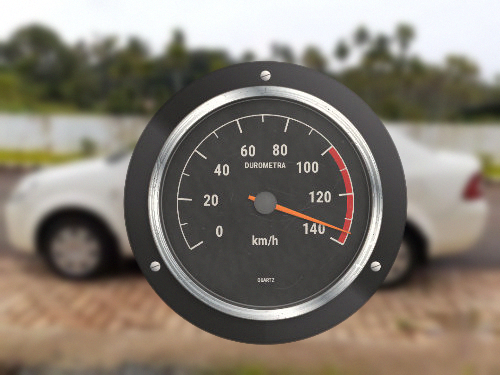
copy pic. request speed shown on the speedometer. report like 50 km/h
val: 135 km/h
